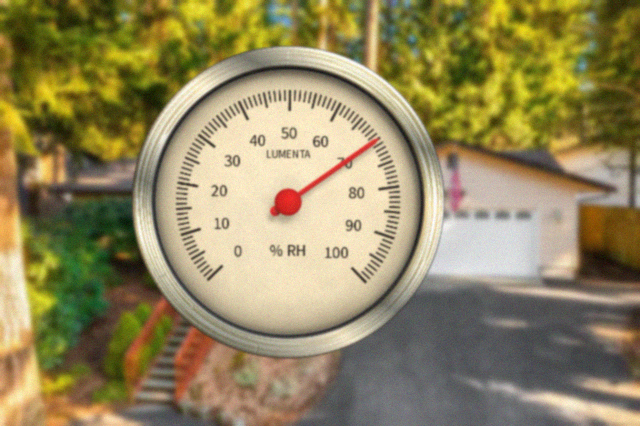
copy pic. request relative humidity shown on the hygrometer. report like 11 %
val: 70 %
